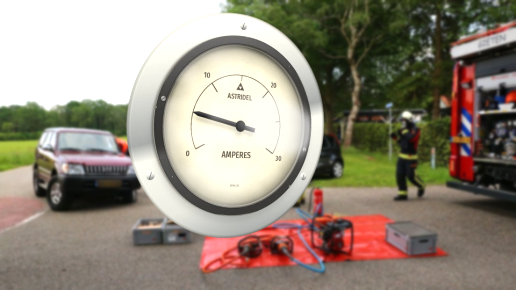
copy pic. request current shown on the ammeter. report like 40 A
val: 5 A
